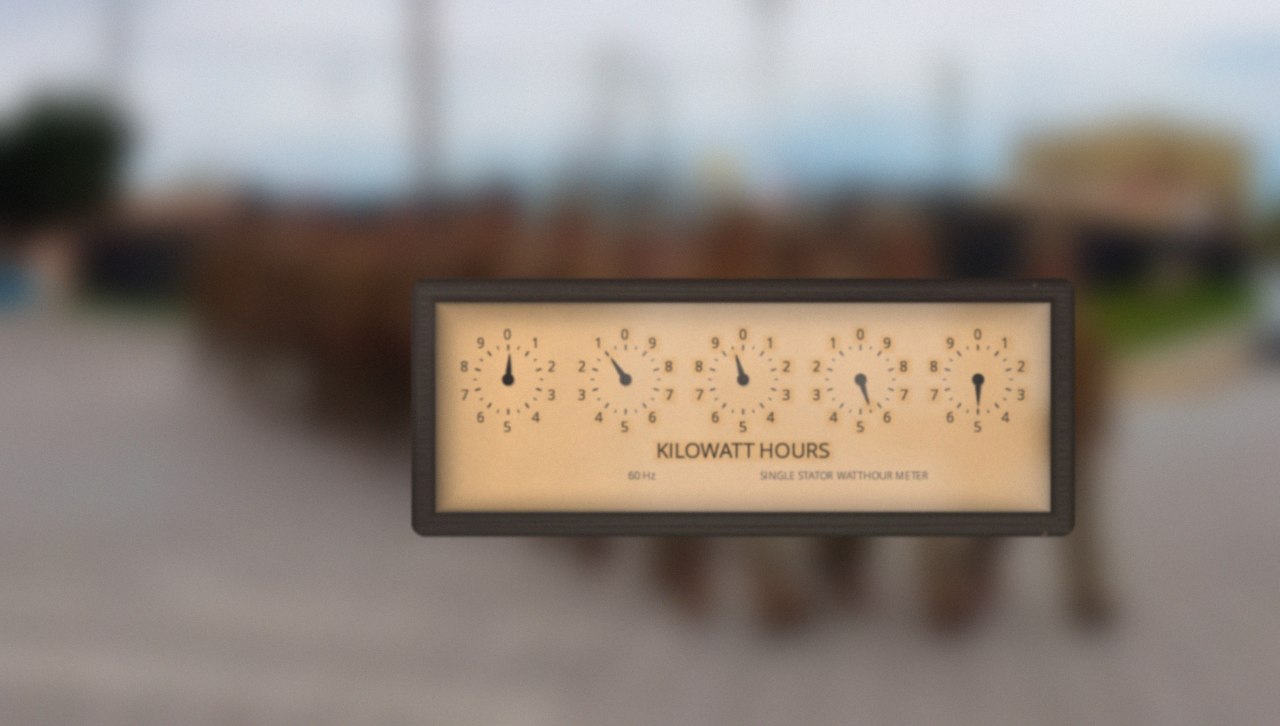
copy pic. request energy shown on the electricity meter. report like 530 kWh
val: 955 kWh
